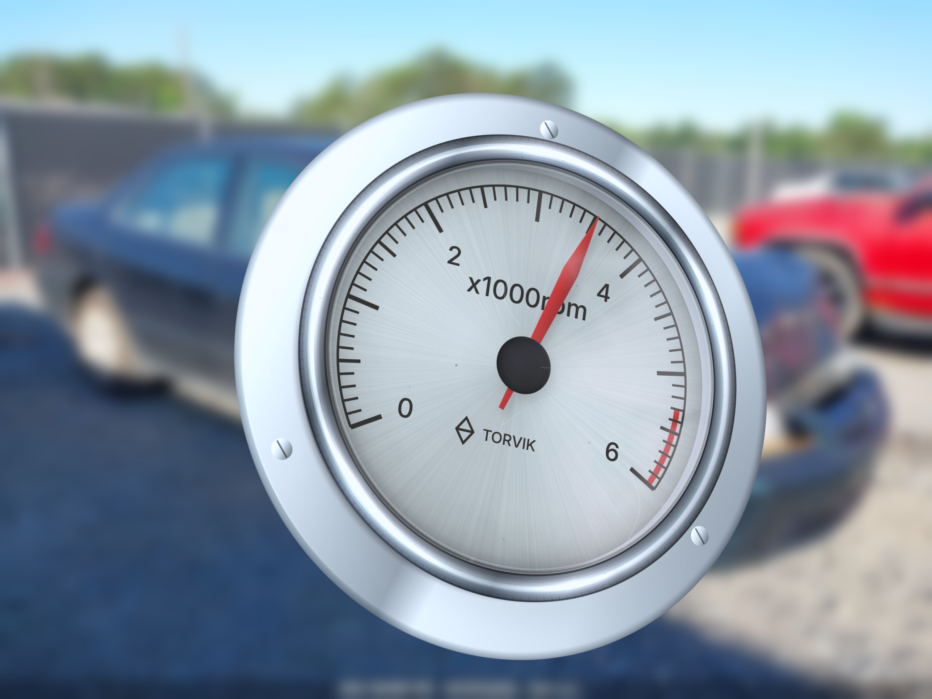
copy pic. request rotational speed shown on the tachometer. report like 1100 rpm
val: 3500 rpm
